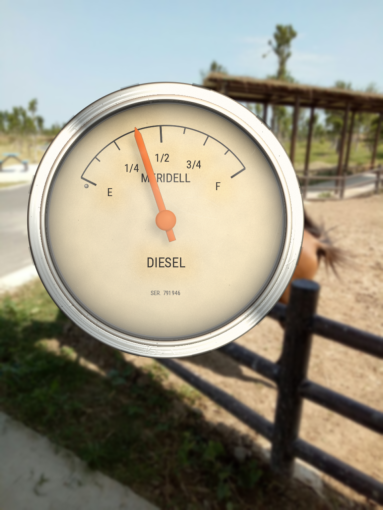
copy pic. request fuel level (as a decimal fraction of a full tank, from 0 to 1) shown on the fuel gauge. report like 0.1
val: 0.375
